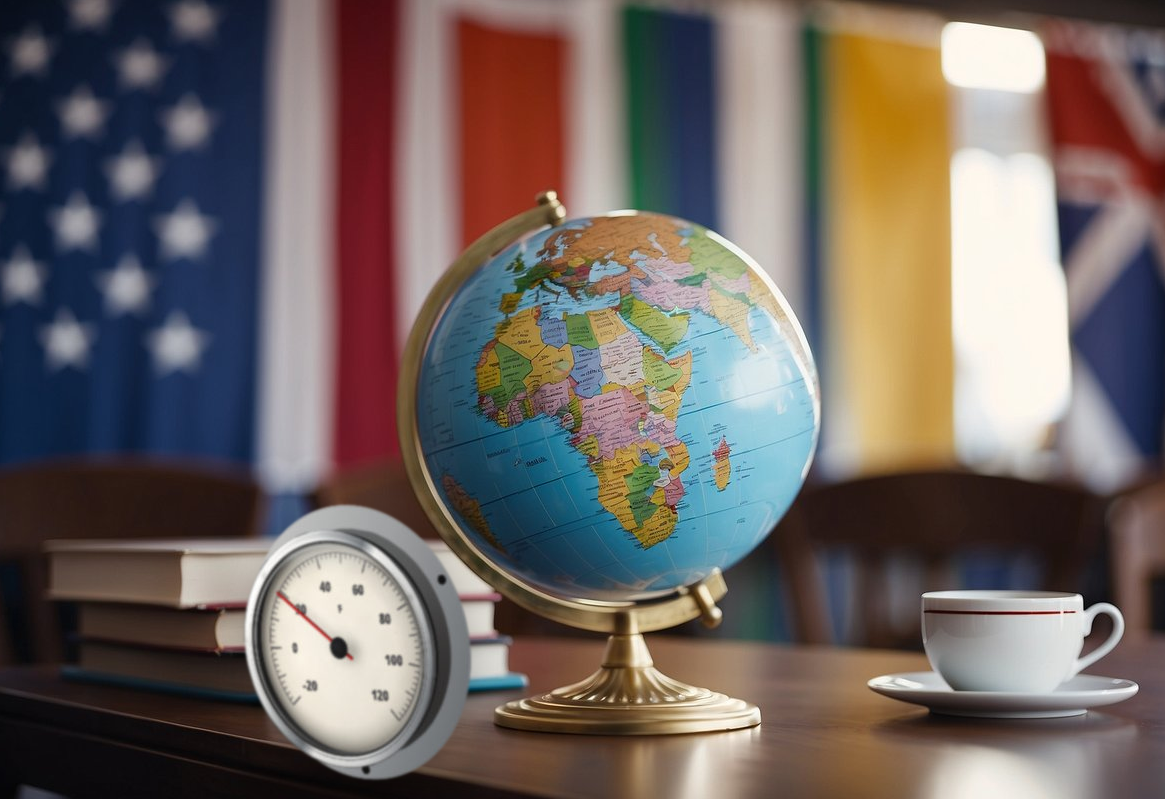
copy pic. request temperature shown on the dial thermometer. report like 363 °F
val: 20 °F
